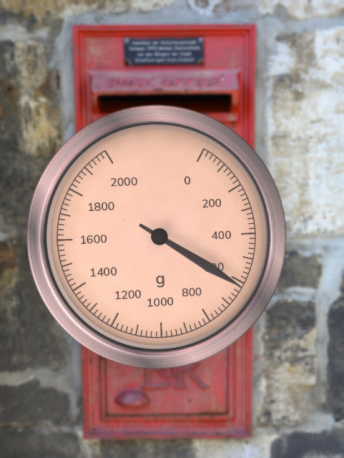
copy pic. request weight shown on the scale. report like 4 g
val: 620 g
